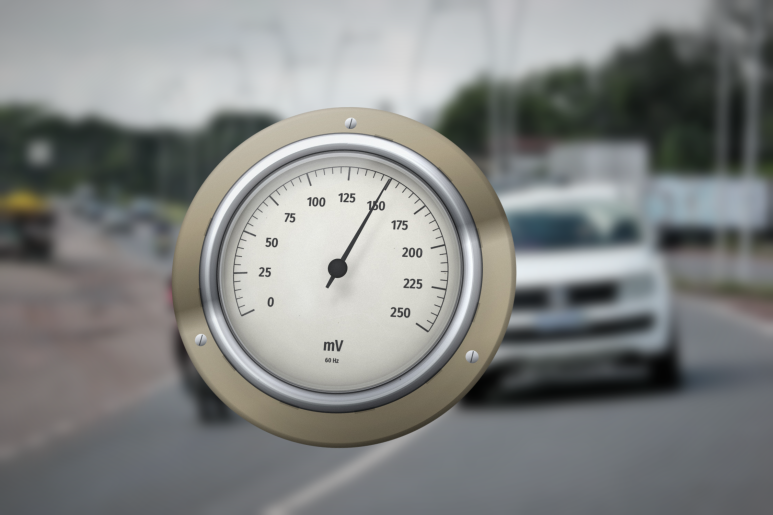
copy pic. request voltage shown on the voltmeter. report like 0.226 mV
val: 150 mV
